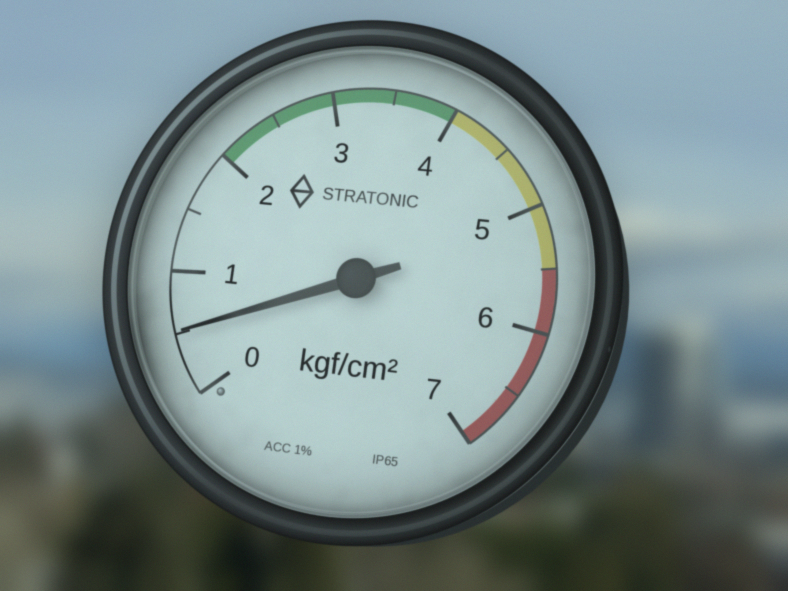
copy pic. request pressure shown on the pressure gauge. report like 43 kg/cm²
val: 0.5 kg/cm²
